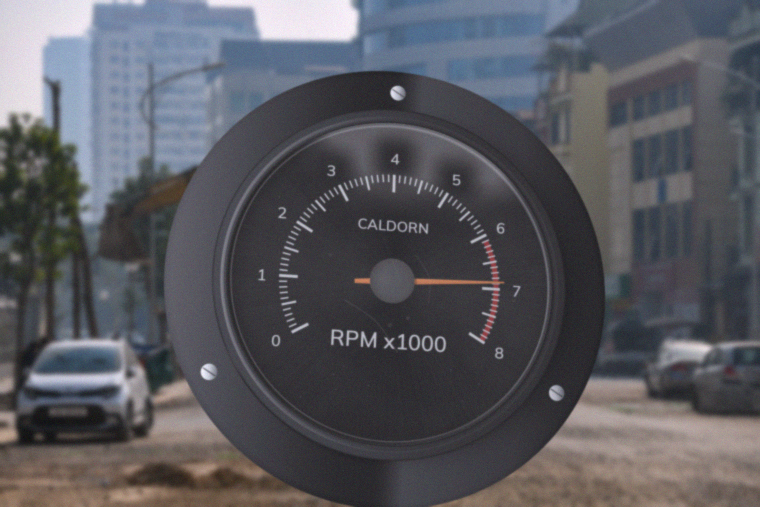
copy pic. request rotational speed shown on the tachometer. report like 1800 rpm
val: 6900 rpm
